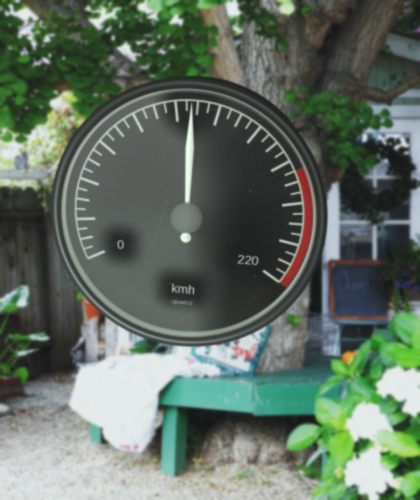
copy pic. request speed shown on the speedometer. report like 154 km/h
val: 107.5 km/h
